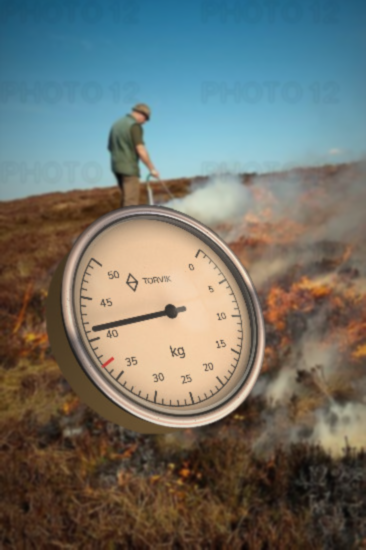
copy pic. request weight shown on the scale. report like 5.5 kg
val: 41 kg
